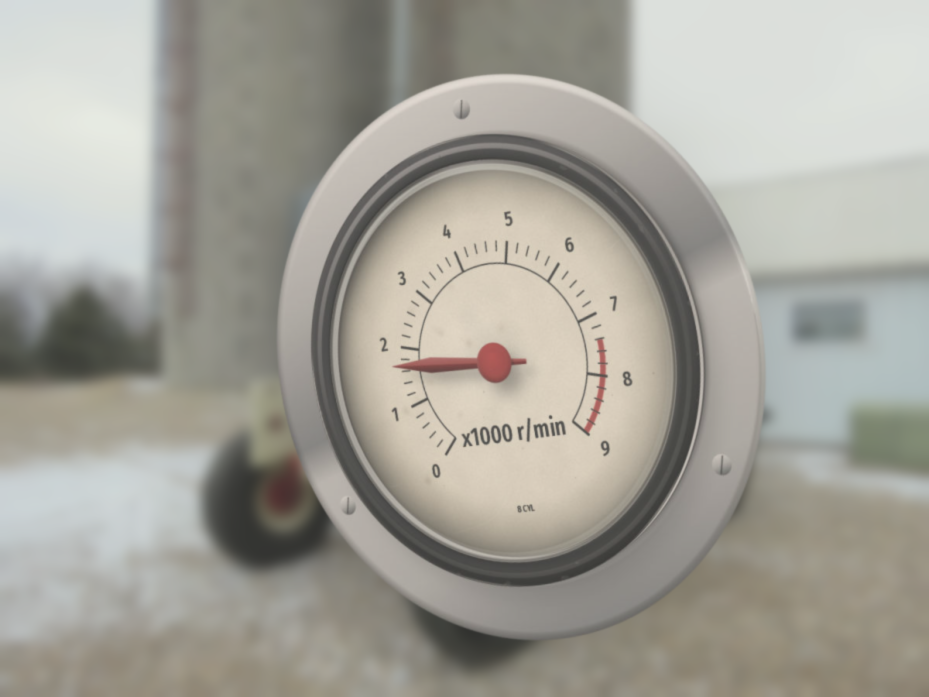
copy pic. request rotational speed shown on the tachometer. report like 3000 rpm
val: 1700 rpm
